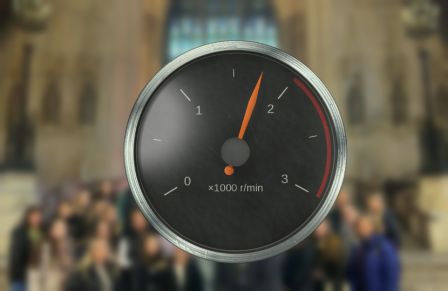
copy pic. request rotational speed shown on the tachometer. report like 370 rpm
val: 1750 rpm
